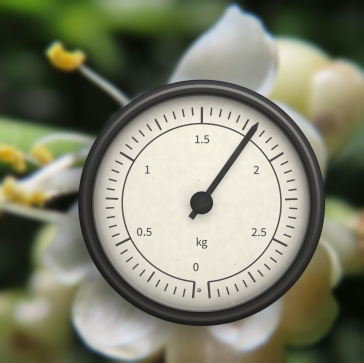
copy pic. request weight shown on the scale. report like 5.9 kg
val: 1.8 kg
